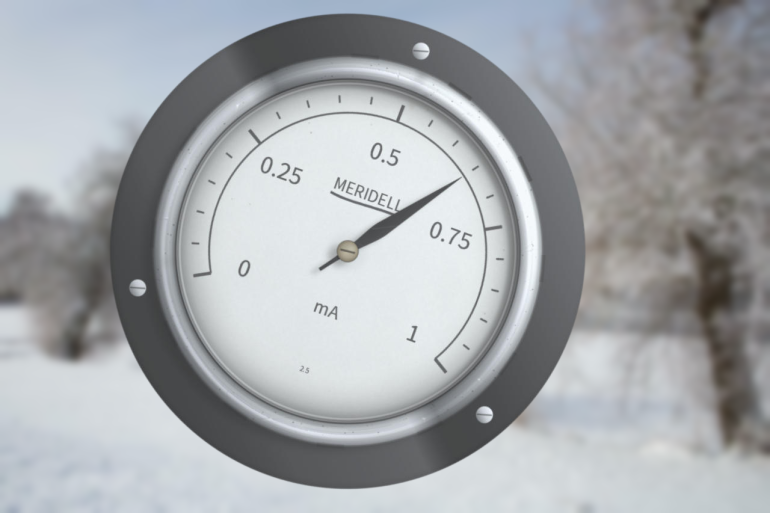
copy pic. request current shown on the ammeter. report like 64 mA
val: 0.65 mA
